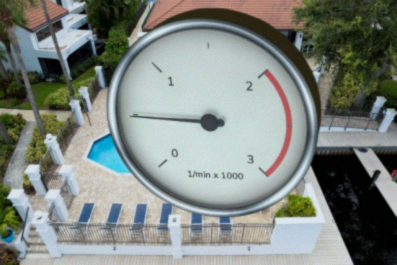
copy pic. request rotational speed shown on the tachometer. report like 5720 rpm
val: 500 rpm
